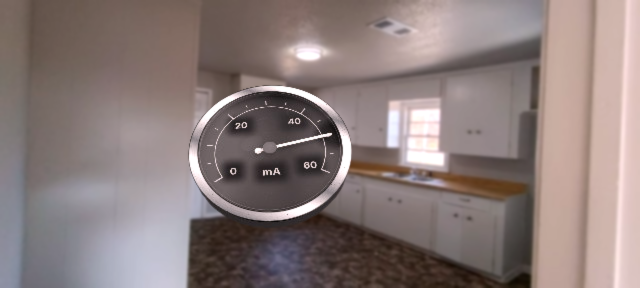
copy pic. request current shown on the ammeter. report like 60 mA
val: 50 mA
